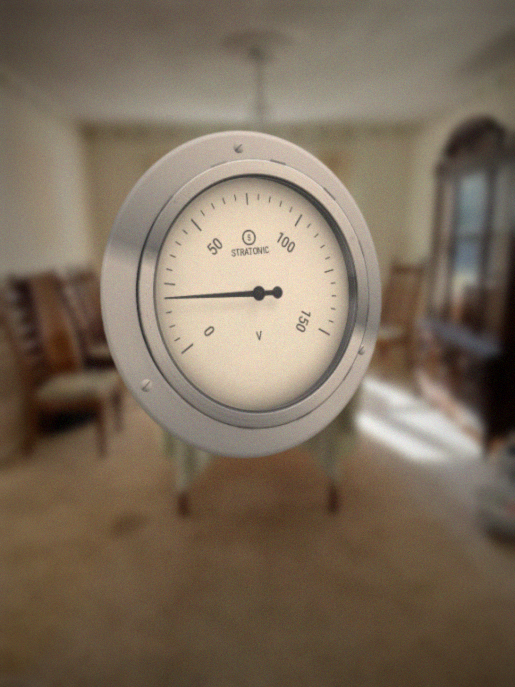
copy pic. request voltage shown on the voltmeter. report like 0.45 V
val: 20 V
